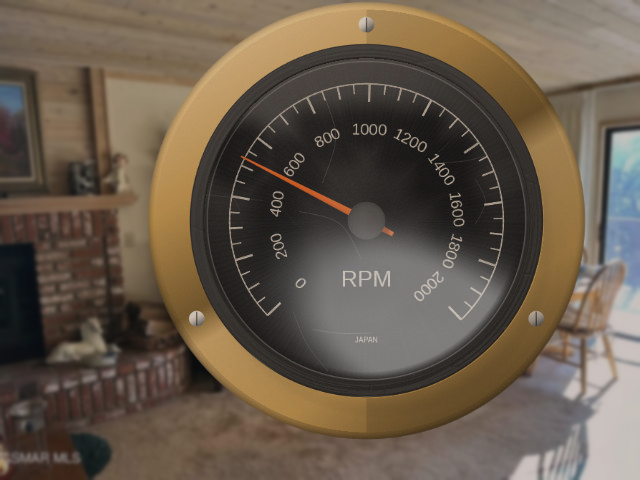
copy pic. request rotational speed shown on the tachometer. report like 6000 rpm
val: 525 rpm
